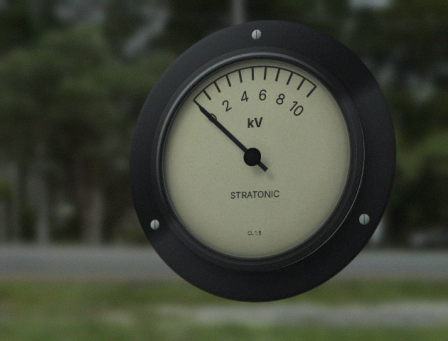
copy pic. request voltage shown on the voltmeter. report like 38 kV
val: 0 kV
